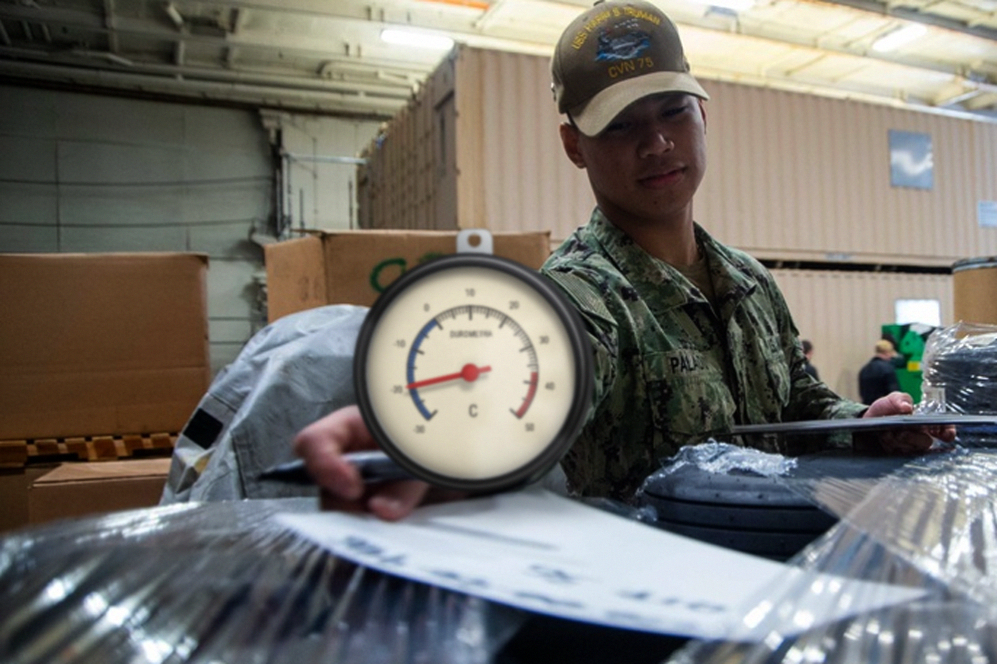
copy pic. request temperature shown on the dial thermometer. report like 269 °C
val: -20 °C
